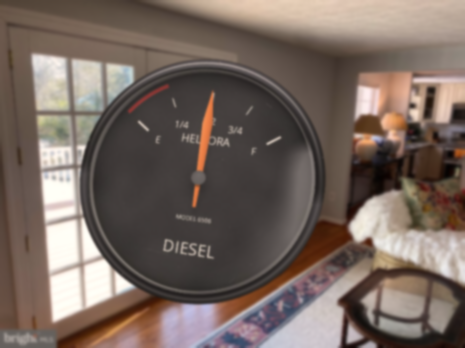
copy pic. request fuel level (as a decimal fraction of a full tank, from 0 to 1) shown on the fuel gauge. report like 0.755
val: 0.5
